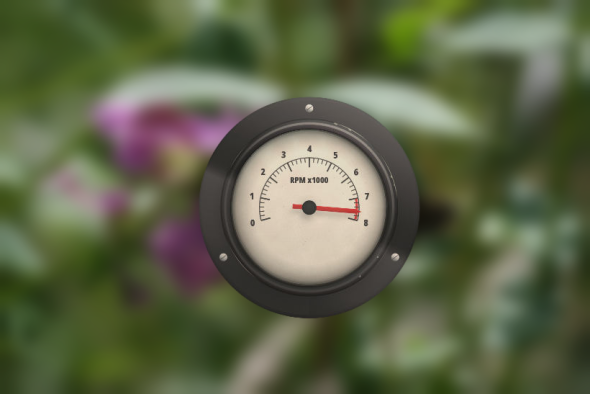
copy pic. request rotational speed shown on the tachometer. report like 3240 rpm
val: 7600 rpm
